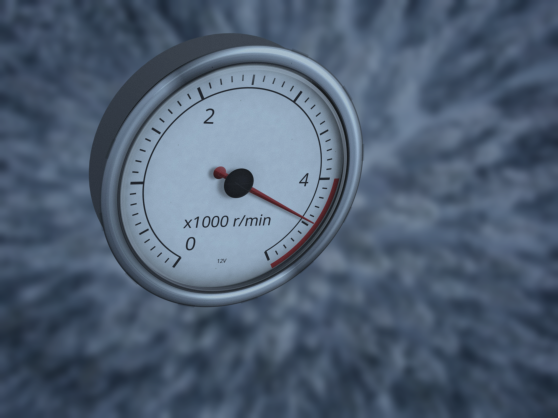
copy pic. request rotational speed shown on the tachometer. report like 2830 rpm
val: 4450 rpm
